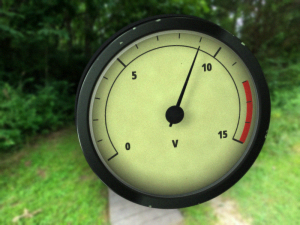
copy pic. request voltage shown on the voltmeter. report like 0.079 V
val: 9 V
